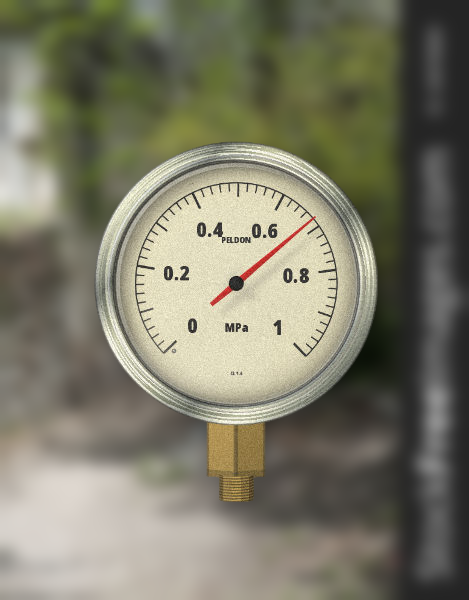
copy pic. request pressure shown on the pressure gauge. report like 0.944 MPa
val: 0.68 MPa
